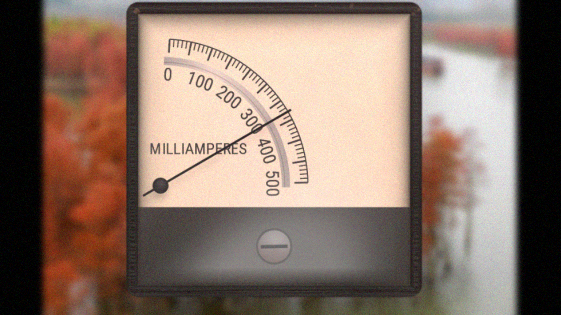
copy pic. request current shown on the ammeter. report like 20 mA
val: 330 mA
